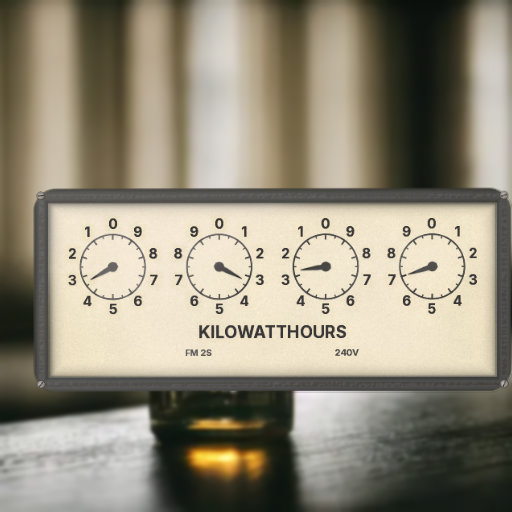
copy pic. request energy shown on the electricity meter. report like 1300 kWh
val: 3327 kWh
